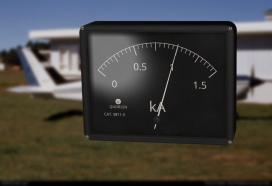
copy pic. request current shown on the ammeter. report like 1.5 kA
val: 1 kA
